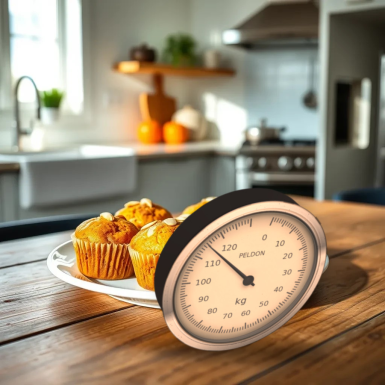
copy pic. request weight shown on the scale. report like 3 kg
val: 115 kg
